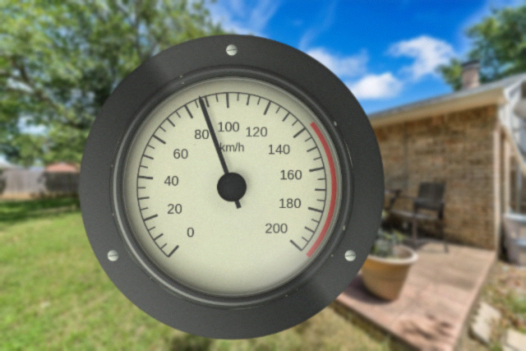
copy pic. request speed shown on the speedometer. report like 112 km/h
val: 87.5 km/h
